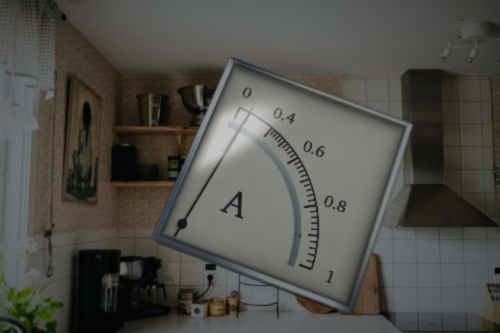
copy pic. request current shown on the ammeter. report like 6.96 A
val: 0.2 A
